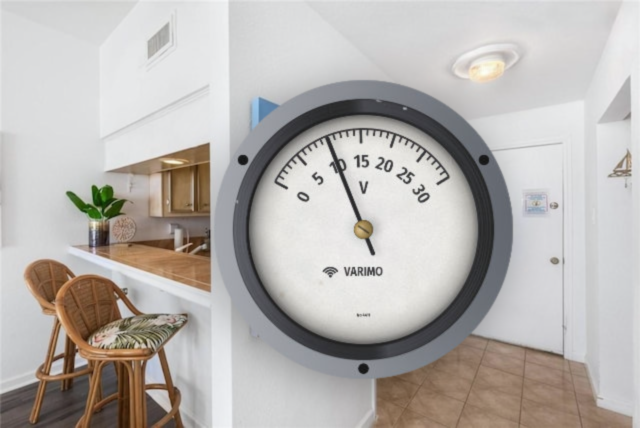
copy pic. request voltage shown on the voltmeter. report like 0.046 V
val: 10 V
